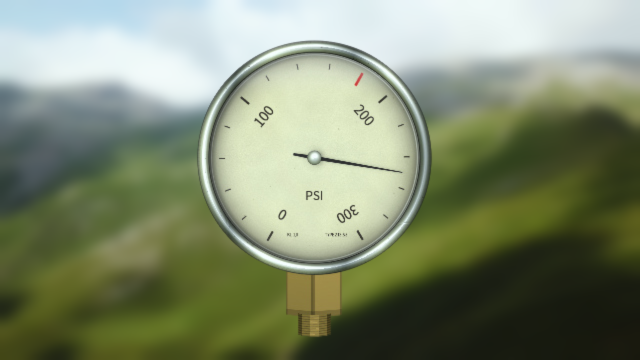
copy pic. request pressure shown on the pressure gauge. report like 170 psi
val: 250 psi
